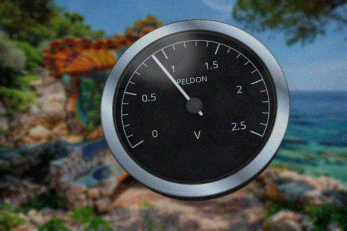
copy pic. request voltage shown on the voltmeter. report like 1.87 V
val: 0.9 V
